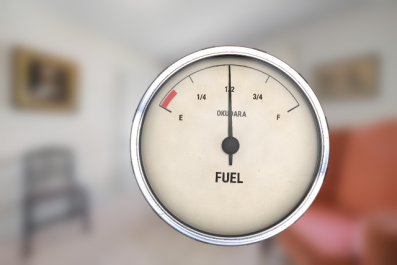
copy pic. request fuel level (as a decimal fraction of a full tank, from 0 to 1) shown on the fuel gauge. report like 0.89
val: 0.5
